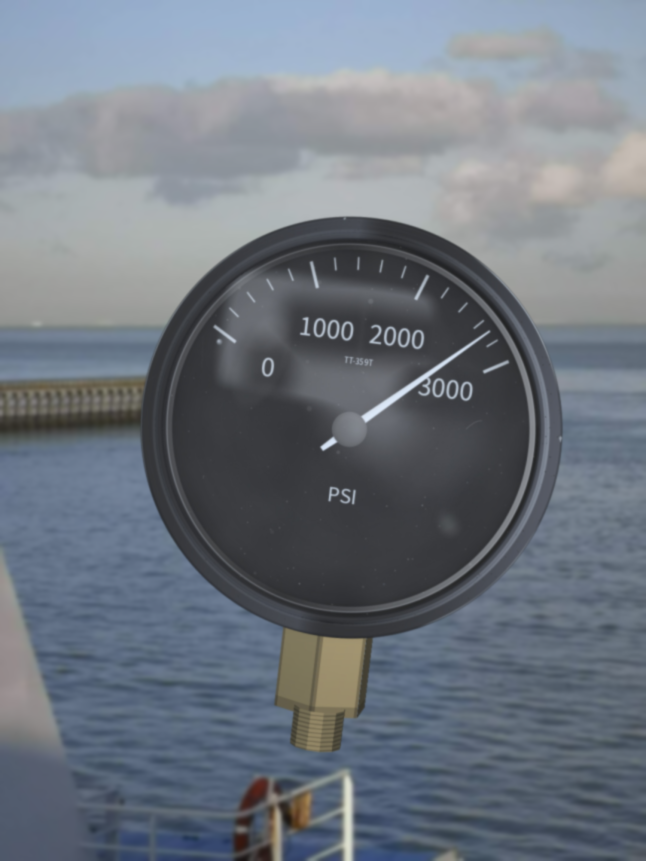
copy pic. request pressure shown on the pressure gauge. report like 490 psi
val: 2700 psi
